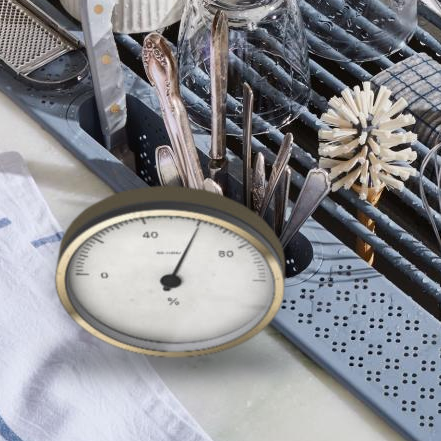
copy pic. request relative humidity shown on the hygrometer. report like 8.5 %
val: 60 %
